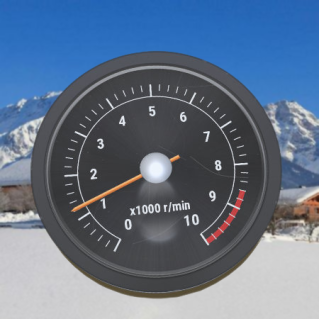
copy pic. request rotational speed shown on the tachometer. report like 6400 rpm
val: 1200 rpm
